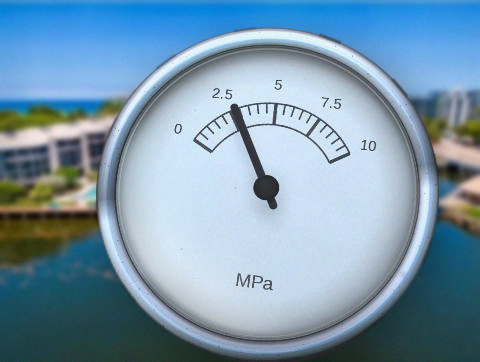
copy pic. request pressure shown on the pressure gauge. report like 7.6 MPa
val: 2.75 MPa
